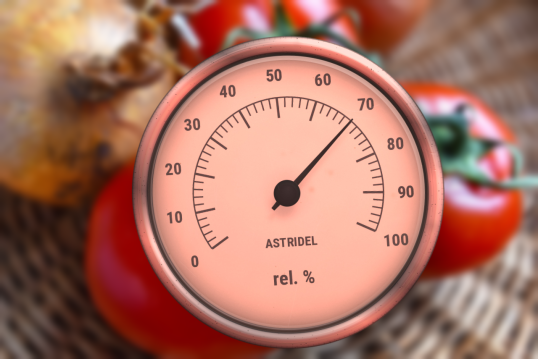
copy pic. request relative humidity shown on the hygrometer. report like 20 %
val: 70 %
